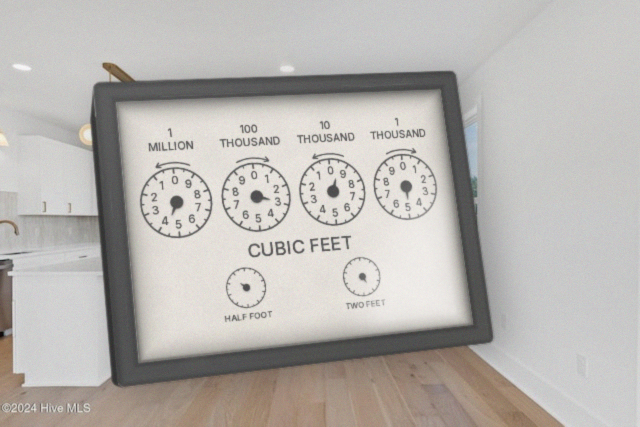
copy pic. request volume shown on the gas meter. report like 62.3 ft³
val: 429500 ft³
